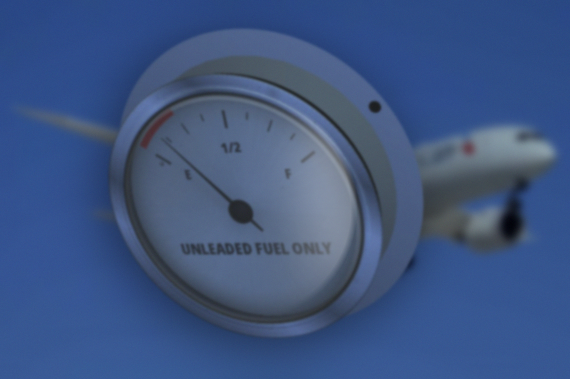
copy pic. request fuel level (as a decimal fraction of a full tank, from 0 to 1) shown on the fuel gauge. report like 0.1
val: 0.125
